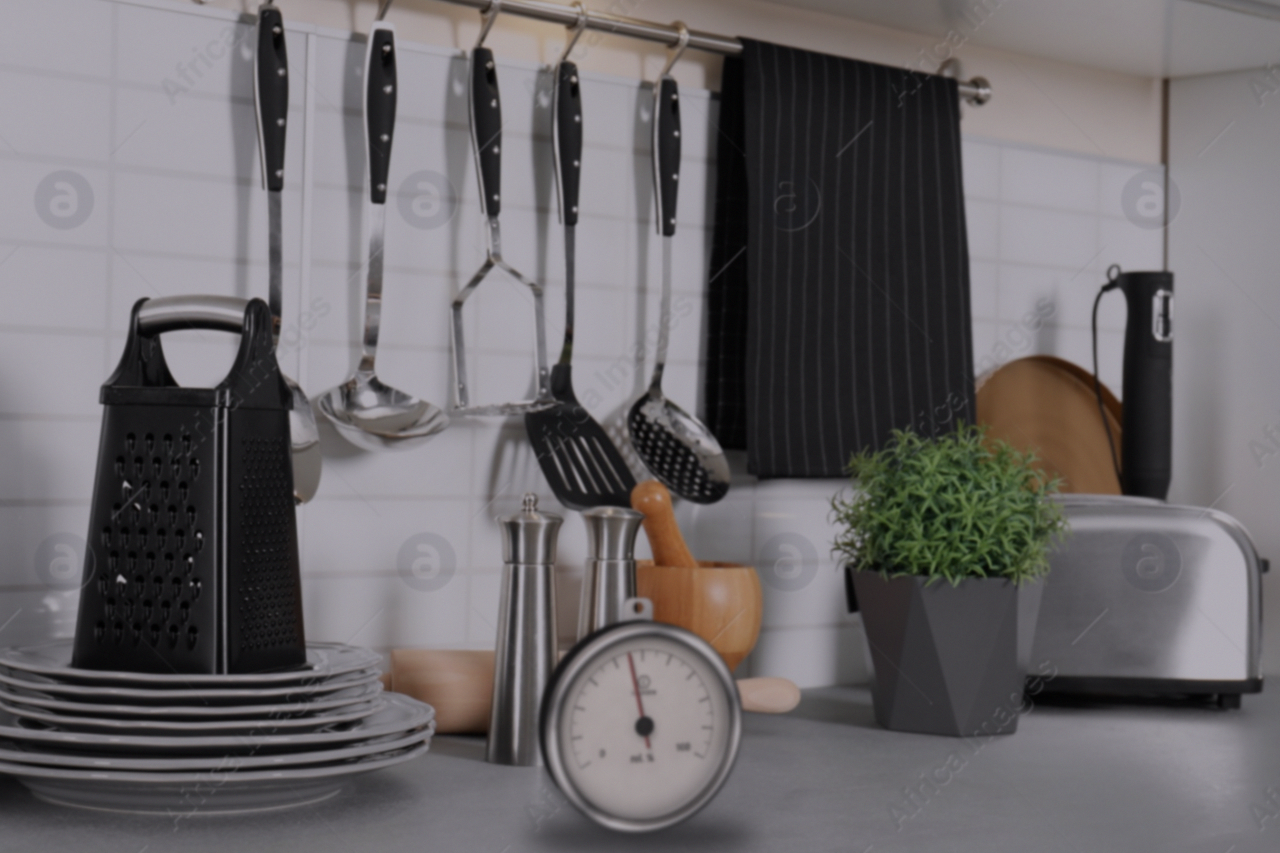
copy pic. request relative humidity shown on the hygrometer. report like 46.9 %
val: 45 %
